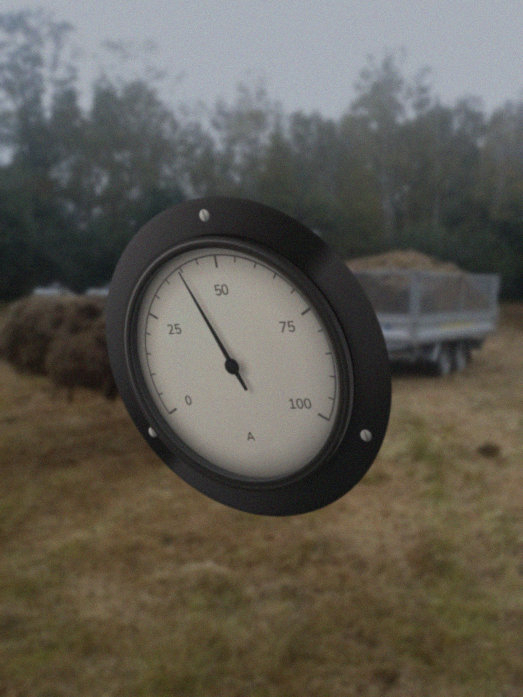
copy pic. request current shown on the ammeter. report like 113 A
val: 40 A
